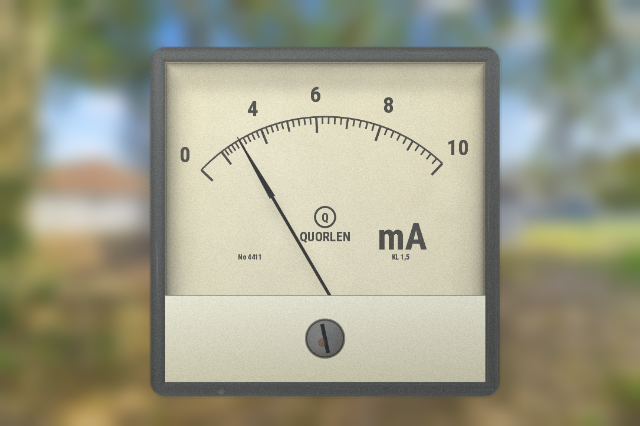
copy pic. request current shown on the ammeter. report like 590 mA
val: 3 mA
